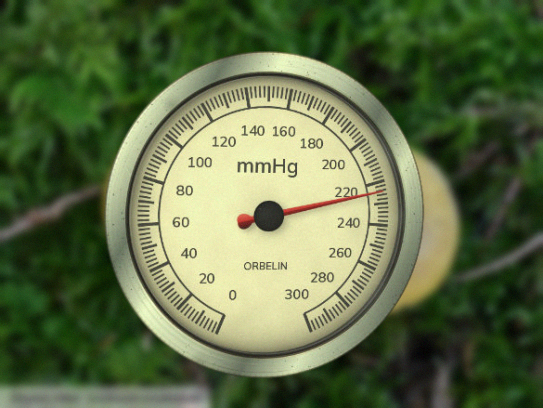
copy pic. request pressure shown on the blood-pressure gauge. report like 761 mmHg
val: 224 mmHg
